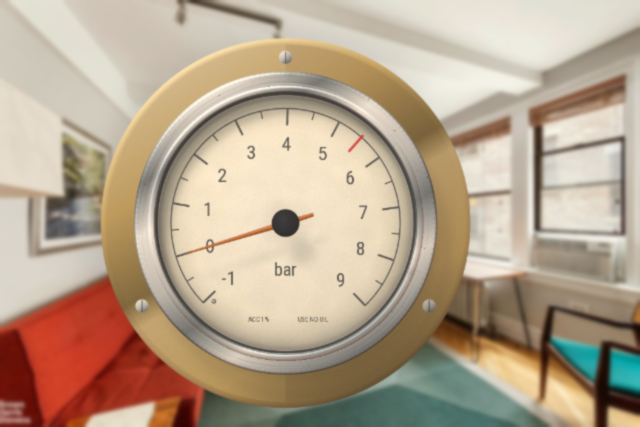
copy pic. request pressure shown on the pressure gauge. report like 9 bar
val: 0 bar
